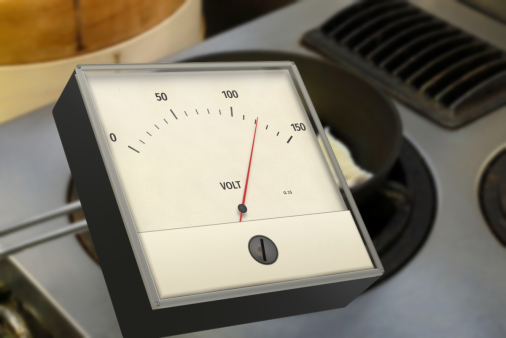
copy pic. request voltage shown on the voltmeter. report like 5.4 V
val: 120 V
